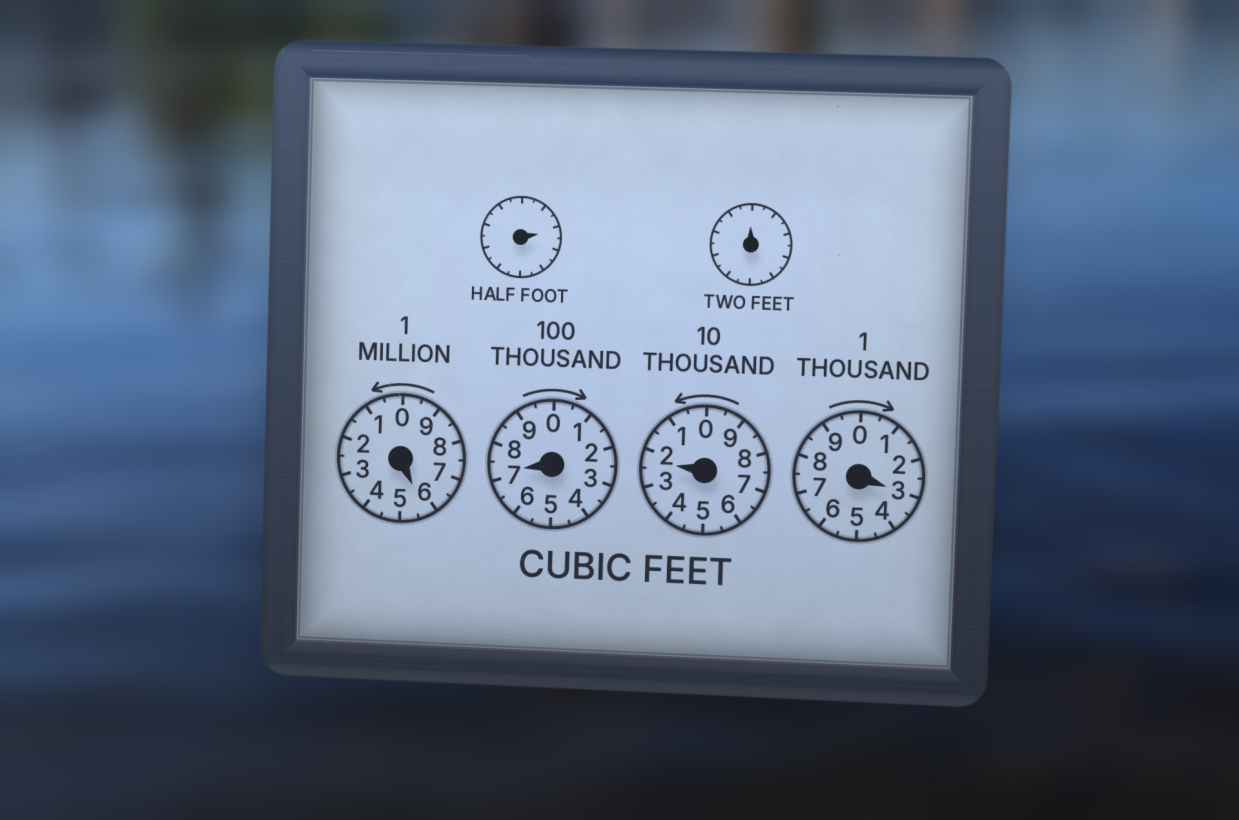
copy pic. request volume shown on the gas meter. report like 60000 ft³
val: 572300 ft³
